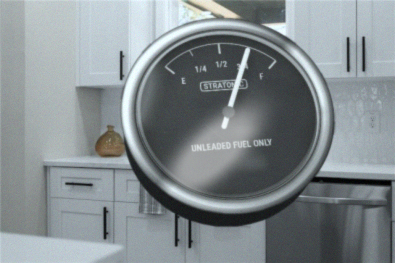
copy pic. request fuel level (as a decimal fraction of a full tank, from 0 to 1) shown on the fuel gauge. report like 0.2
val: 0.75
